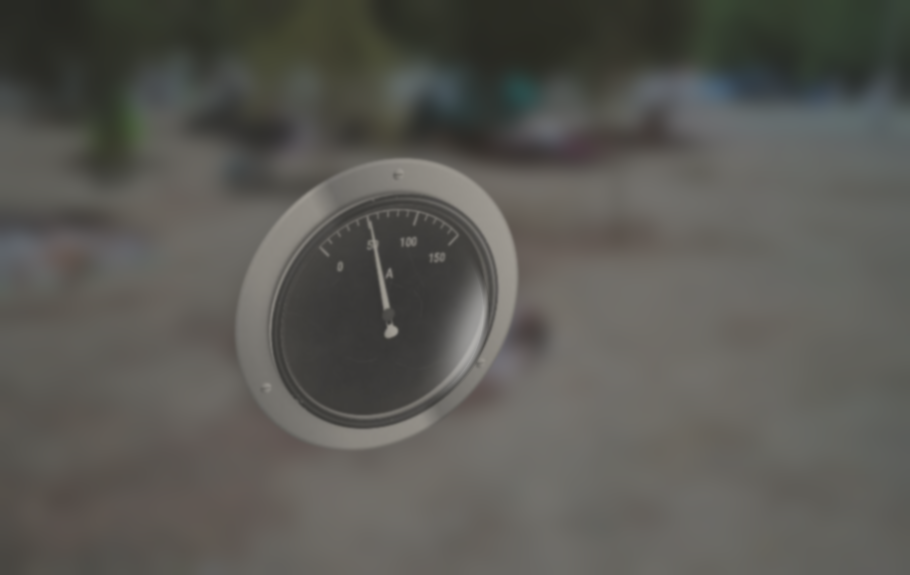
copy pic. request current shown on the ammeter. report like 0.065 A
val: 50 A
